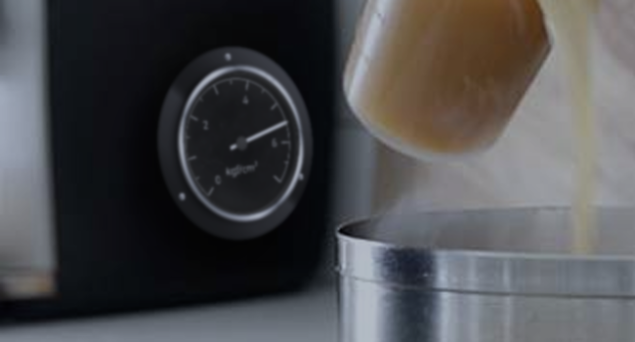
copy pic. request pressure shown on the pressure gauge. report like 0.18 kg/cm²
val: 5.5 kg/cm²
